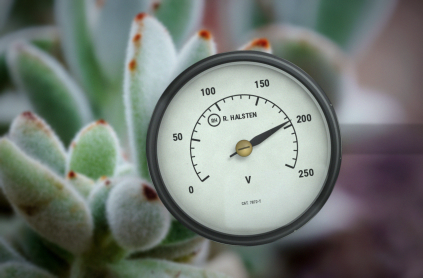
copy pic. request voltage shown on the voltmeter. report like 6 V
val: 195 V
